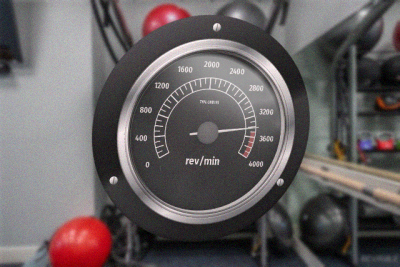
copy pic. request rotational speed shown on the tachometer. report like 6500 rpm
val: 3400 rpm
